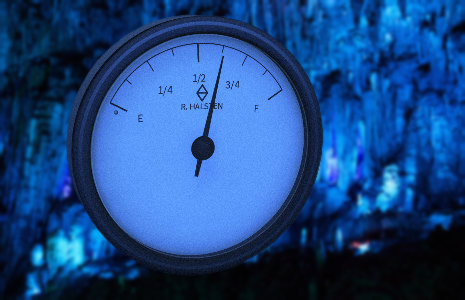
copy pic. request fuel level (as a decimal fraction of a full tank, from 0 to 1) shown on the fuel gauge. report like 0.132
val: 0.625
